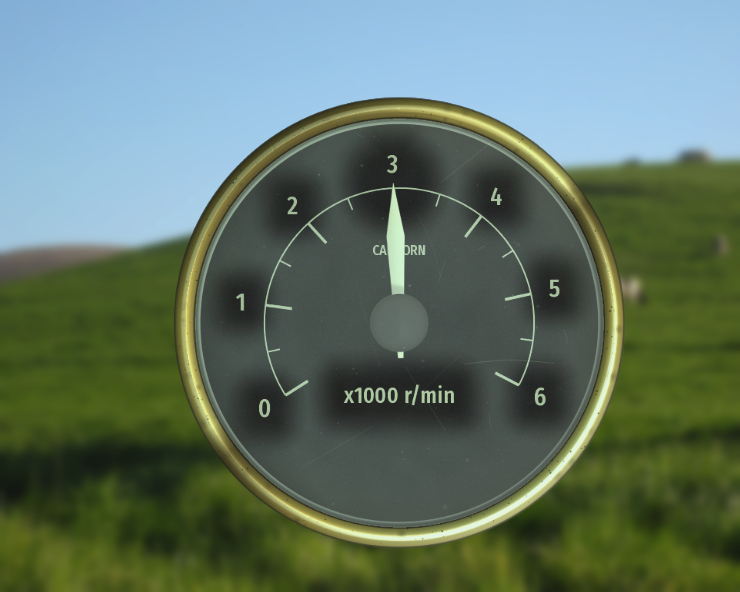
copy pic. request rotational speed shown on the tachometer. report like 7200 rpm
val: 3000 rpm
